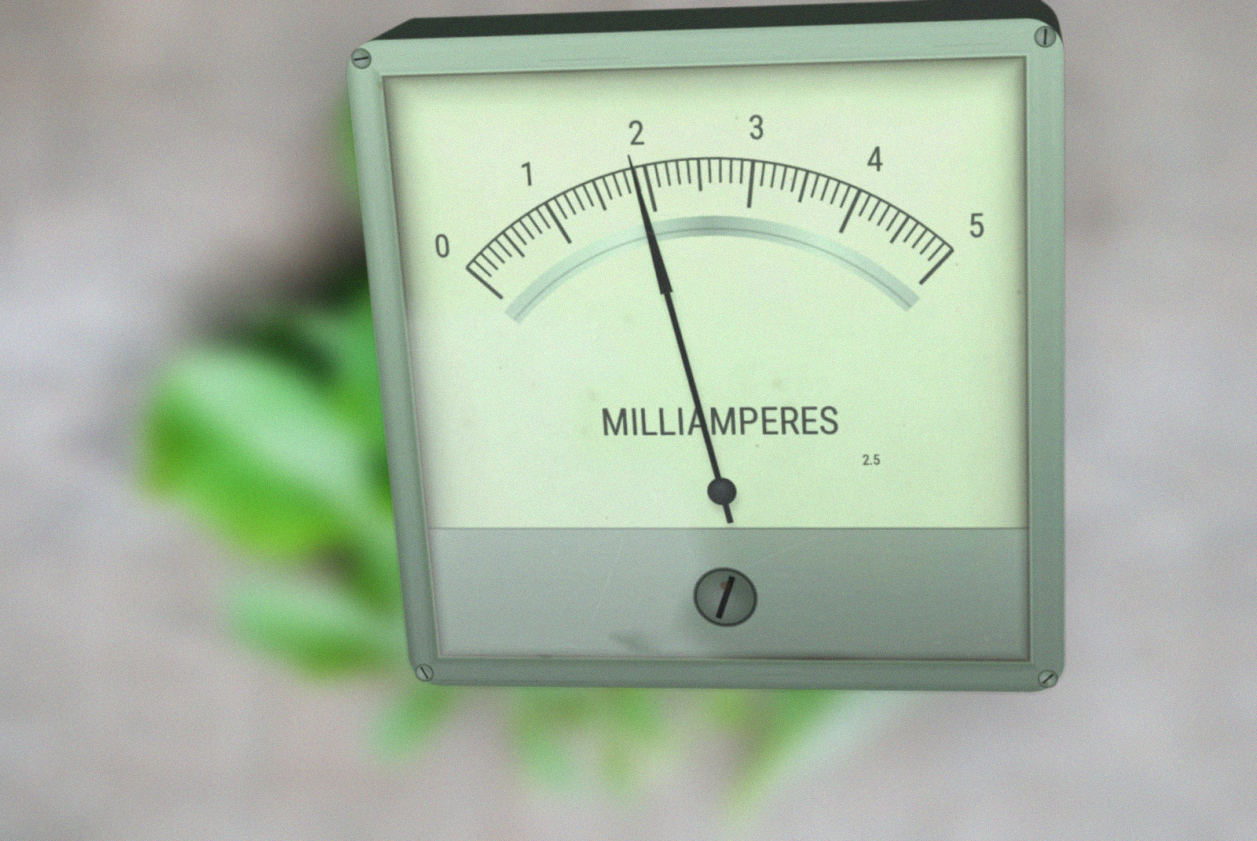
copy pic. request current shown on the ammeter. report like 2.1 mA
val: 1.9 mA
